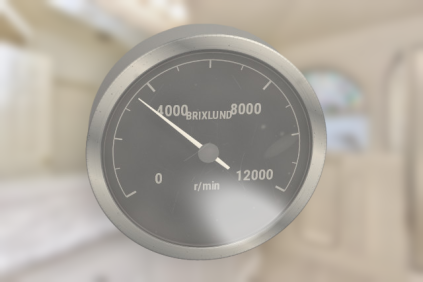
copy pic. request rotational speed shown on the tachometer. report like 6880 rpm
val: 3500 rpm
